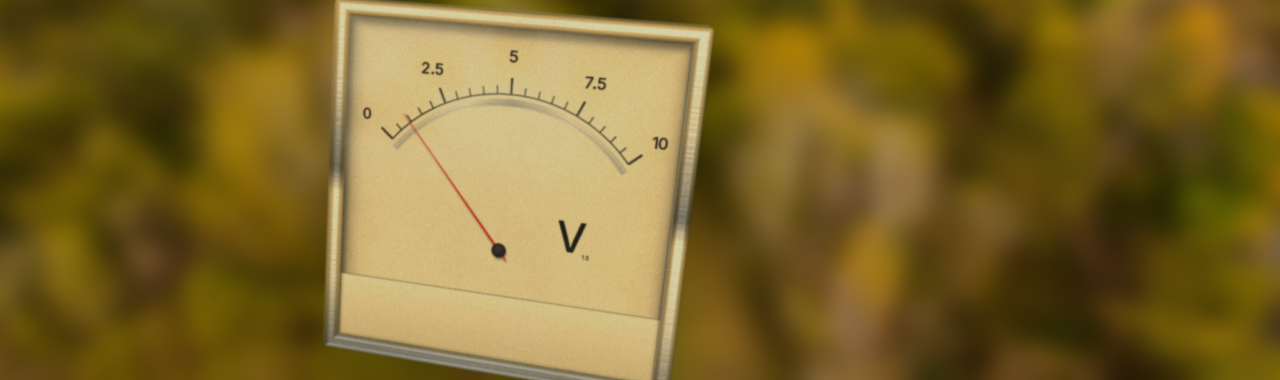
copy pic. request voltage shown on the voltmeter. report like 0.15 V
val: 1 V
